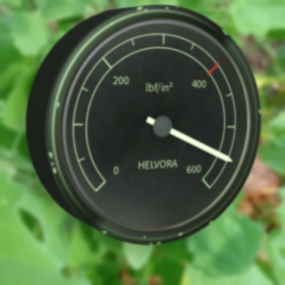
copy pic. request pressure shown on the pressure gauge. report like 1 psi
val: 550 psi
